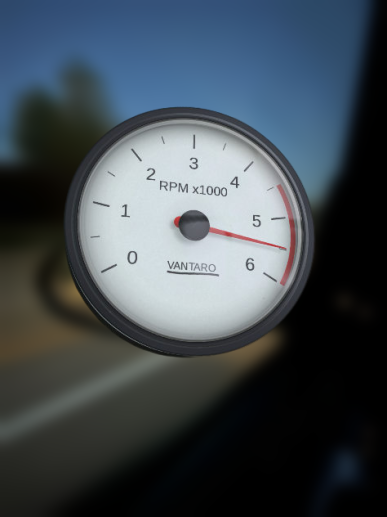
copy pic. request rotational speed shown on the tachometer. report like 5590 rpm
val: 5500 rpm
